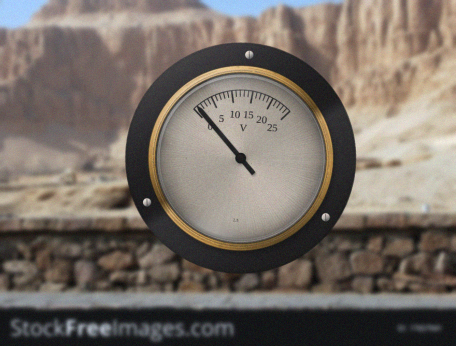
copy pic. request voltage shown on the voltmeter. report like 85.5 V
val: 1 V
